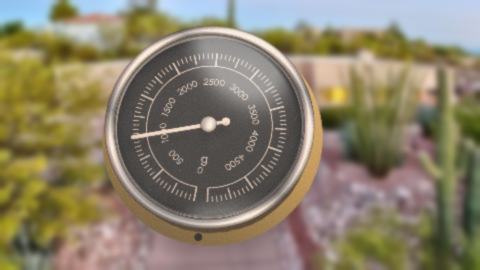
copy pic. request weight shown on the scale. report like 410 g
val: 1000 g
